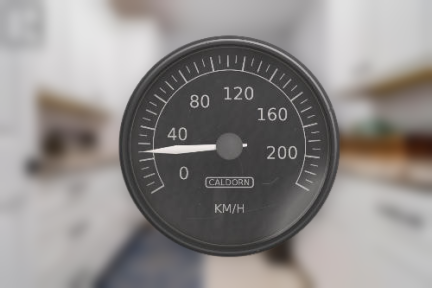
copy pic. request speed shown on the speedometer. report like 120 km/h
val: 25 km/h
